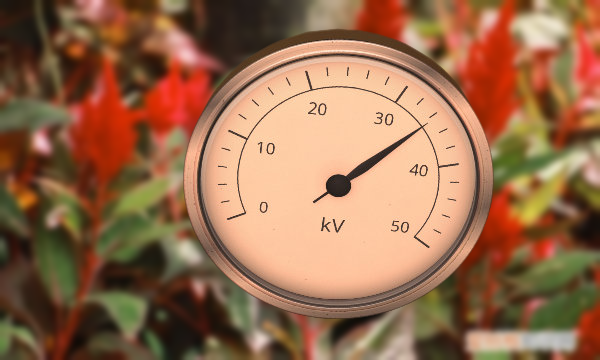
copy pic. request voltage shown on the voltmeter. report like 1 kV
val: 34 kV
